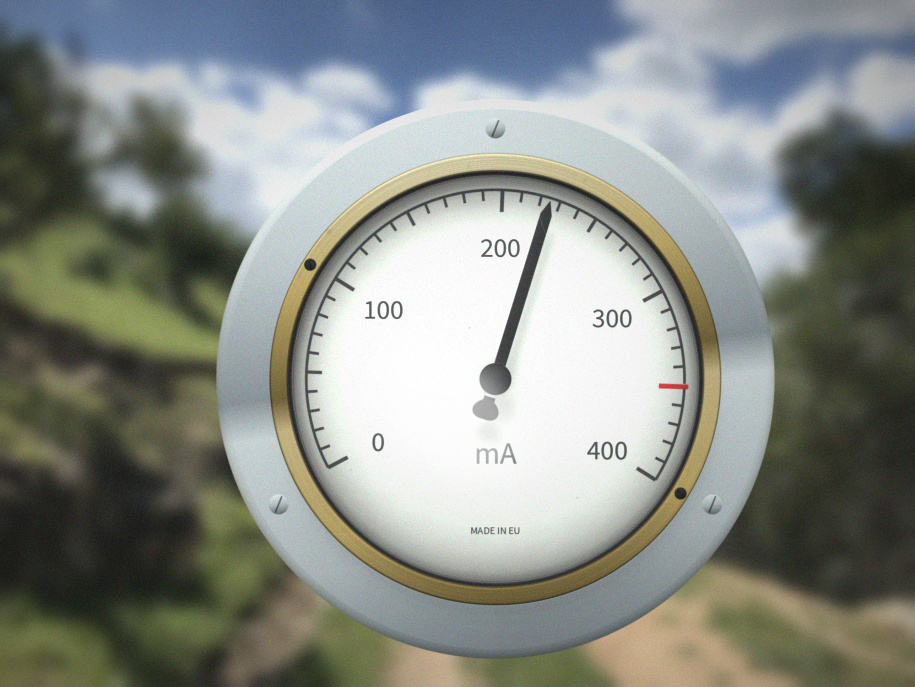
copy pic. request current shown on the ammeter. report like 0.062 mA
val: 225 mA
